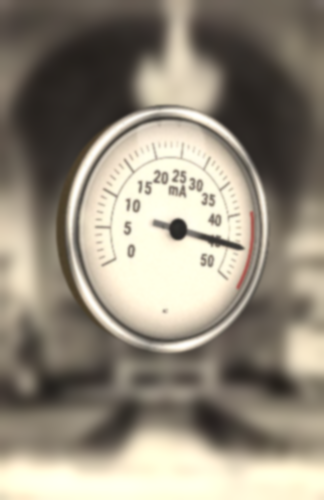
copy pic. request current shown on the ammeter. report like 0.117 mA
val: 45 mA
